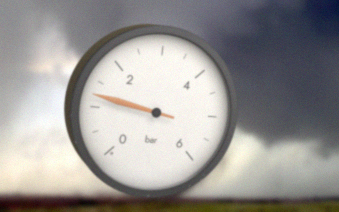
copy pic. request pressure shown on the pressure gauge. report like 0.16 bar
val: 1.25 bar
